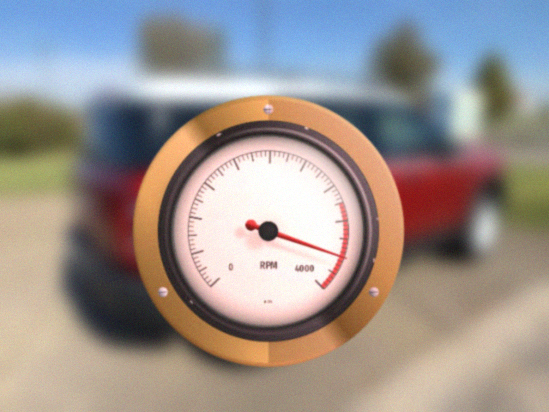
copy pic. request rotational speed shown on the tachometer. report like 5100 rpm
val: 3600 rpm
